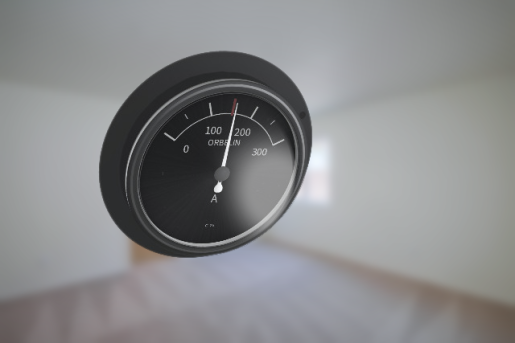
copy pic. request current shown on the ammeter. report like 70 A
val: 150 A
